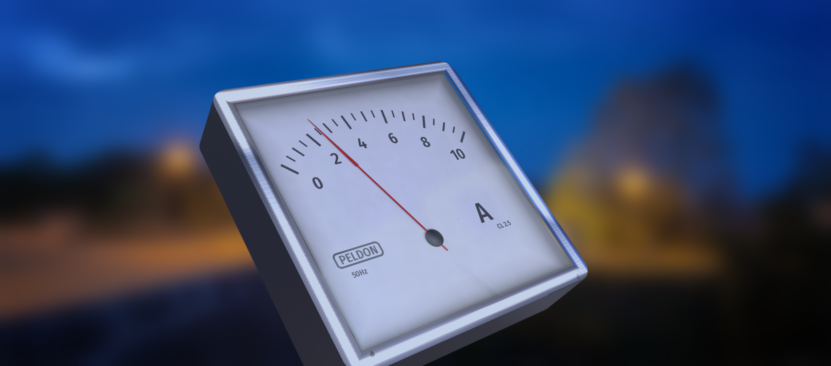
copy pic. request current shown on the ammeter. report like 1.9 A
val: 2.5 A
